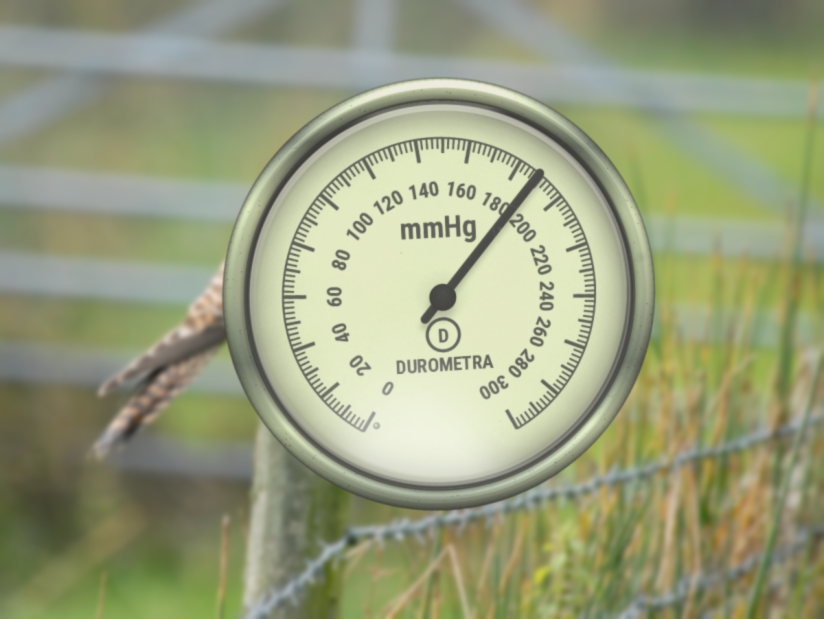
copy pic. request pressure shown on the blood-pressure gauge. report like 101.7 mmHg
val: 188 mmHg
